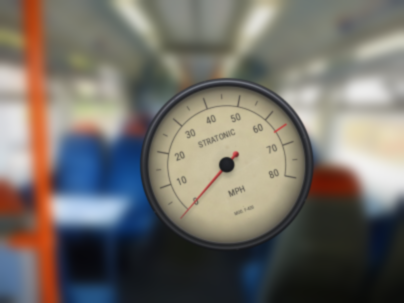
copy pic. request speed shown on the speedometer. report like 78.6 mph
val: 0 mph
